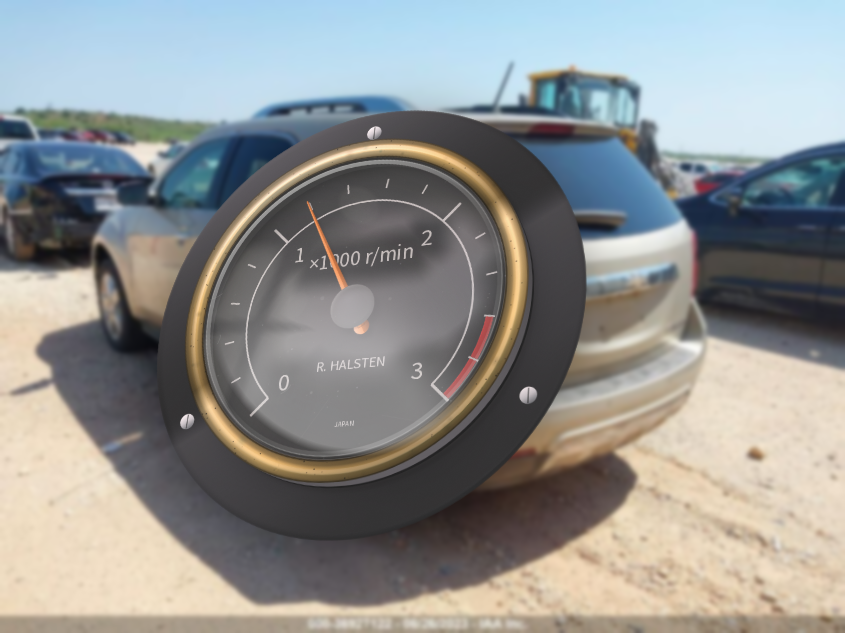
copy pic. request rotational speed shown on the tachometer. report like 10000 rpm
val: 1200 rpm
